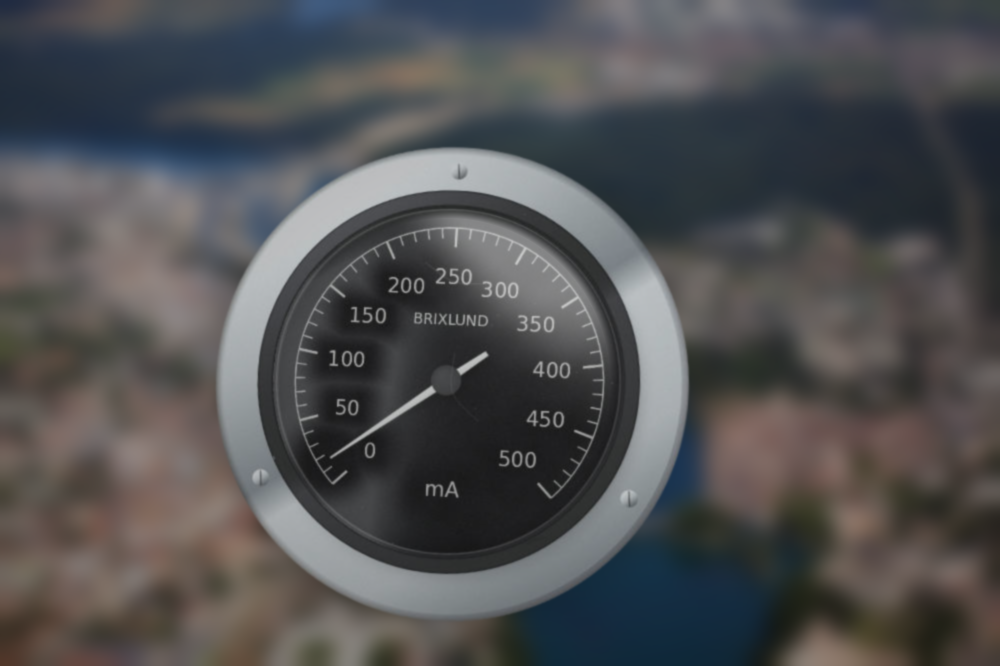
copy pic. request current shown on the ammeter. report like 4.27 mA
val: 15 mA
